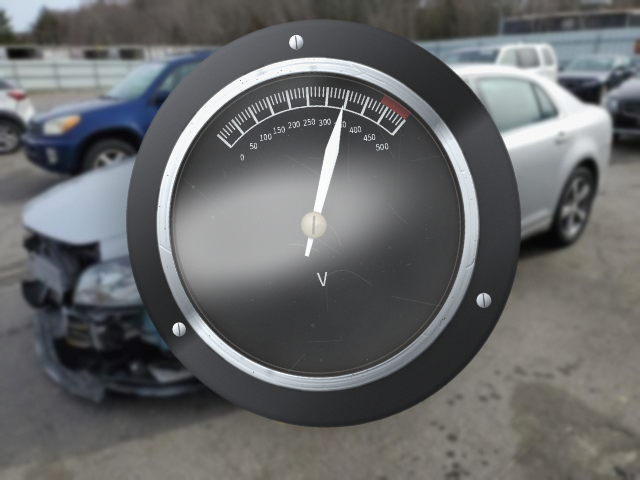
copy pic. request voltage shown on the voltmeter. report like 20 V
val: 350 V
